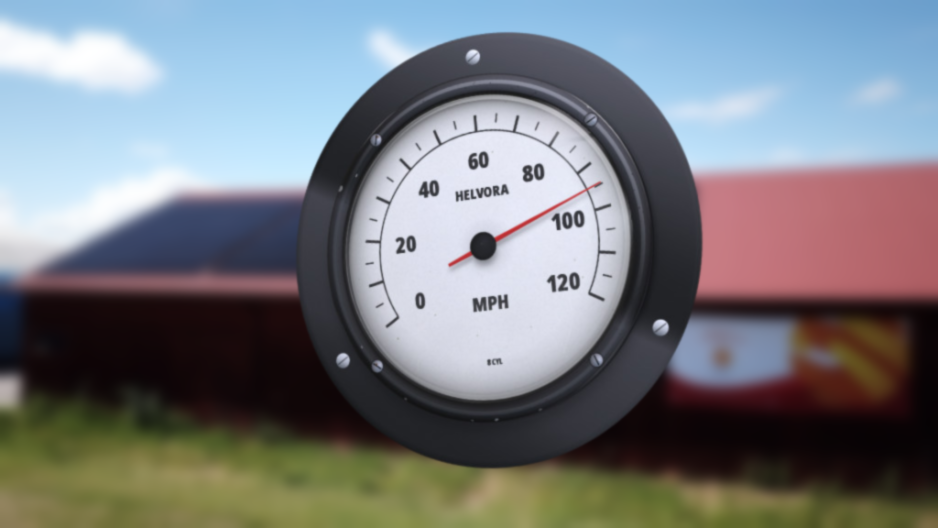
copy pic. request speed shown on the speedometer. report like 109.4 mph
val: 95 mph
